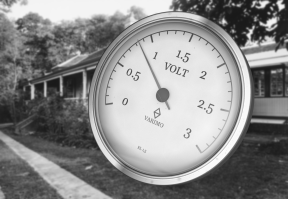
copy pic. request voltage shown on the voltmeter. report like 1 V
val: 0.85 V
